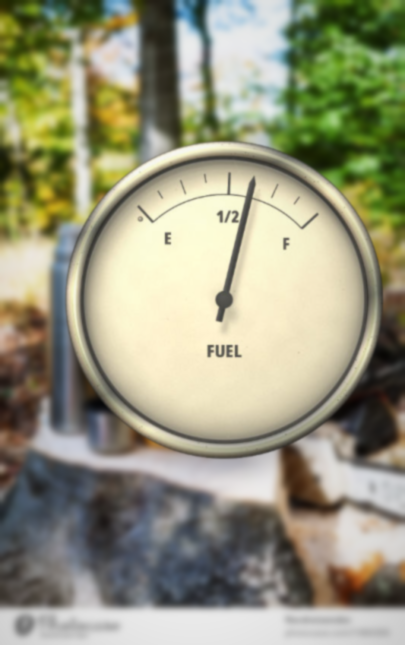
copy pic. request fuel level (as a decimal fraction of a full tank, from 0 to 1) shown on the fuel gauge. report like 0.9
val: 0.625
